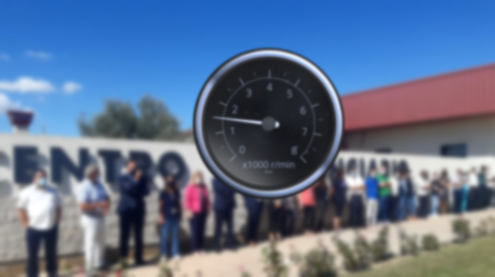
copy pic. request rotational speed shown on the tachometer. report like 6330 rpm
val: 1500 rpm
